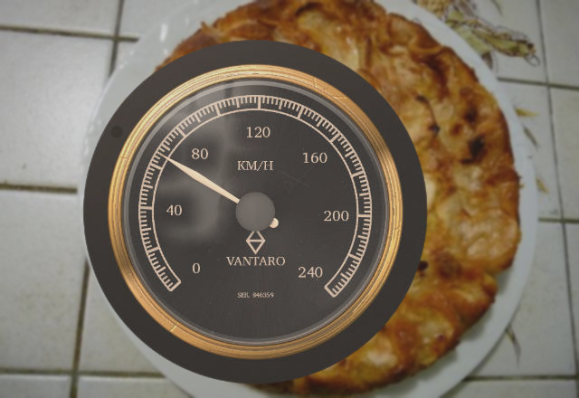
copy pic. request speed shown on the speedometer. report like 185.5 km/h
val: 66 km/h
